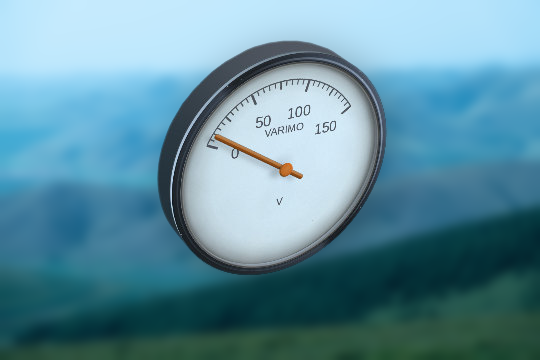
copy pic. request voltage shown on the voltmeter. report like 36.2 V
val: 10 V
